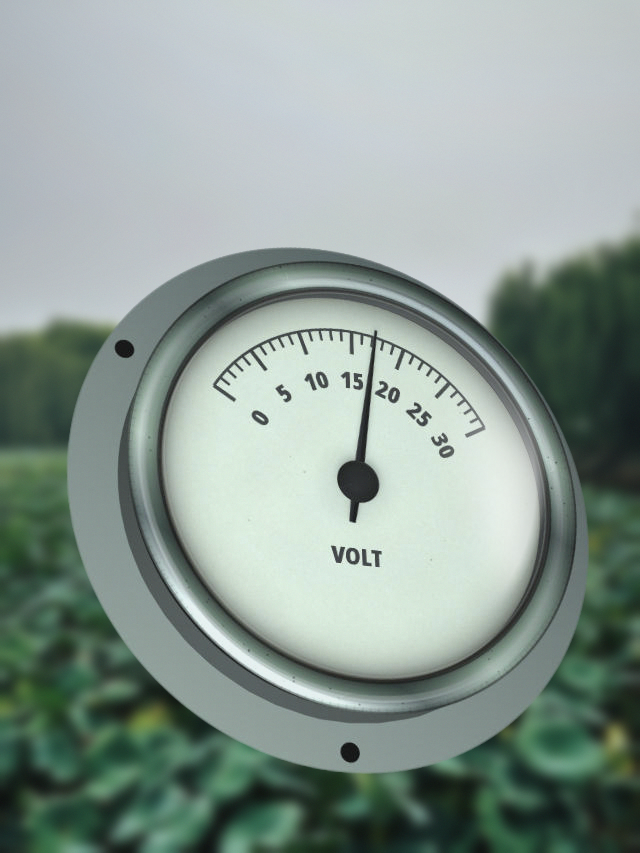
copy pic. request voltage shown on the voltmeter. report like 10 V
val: 17 V
